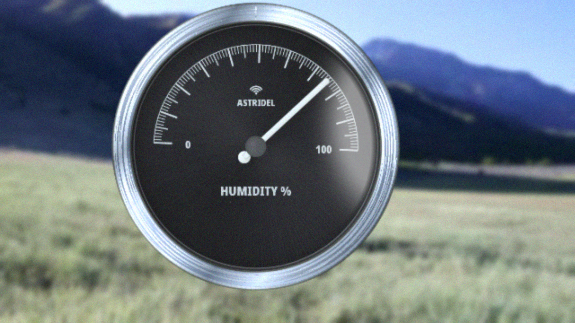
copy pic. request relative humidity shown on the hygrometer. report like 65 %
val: 75 %
